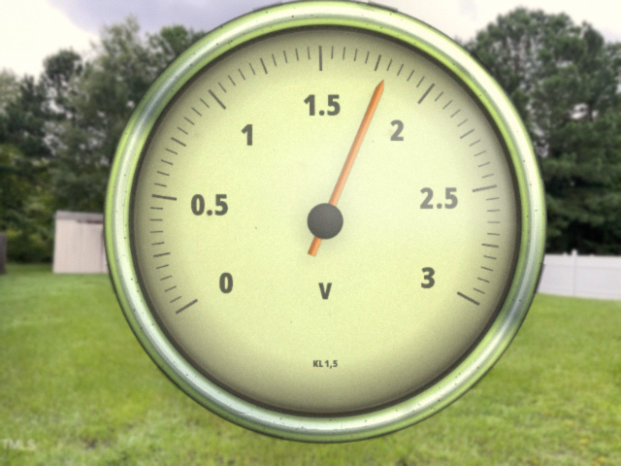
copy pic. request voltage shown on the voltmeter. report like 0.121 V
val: 1.8 V
